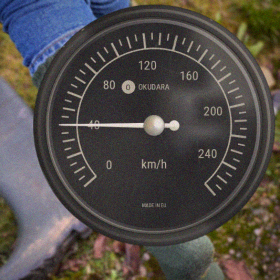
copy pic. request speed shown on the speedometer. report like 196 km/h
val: 40 km/h
